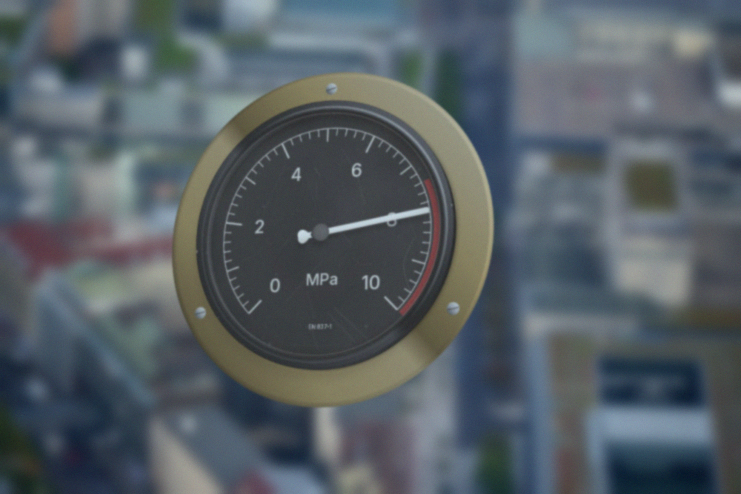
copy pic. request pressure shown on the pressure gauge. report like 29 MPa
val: 8 MPa
